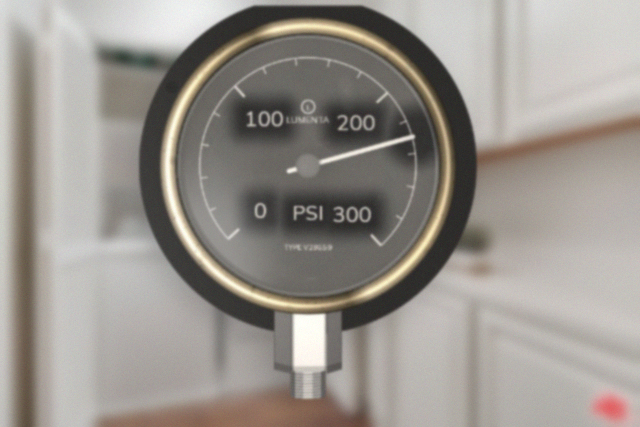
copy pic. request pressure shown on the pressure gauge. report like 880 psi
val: 230 psi
